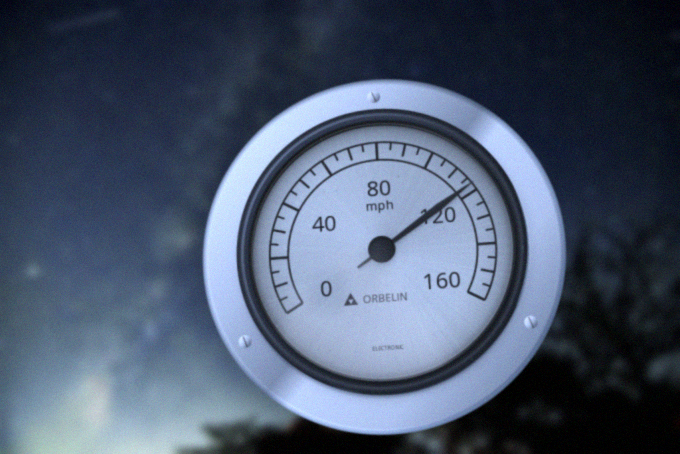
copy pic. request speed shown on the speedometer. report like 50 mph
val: 117.5 mph
